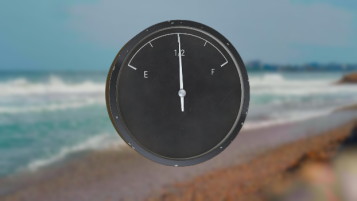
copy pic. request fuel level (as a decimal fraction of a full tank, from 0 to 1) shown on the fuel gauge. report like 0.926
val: 0.5
